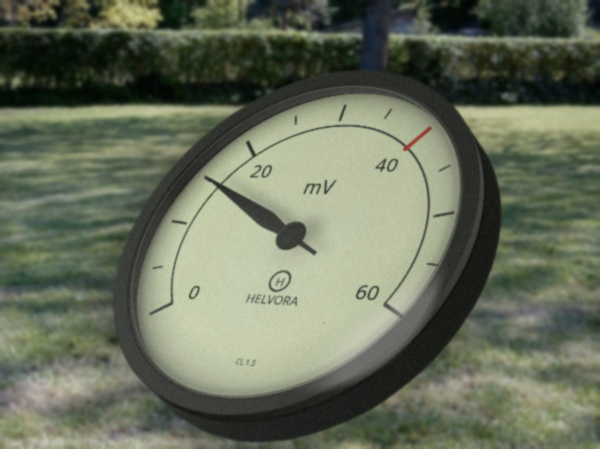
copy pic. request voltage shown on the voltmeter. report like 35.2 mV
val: 15 mV
